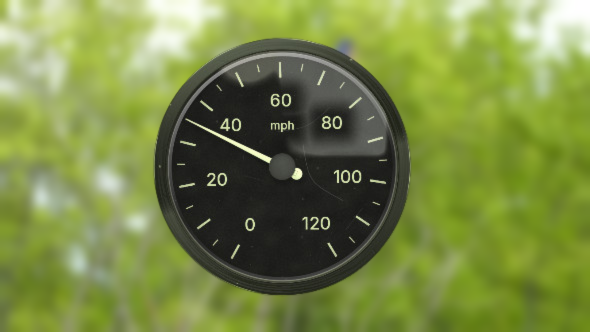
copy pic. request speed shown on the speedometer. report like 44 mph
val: 35 mph
